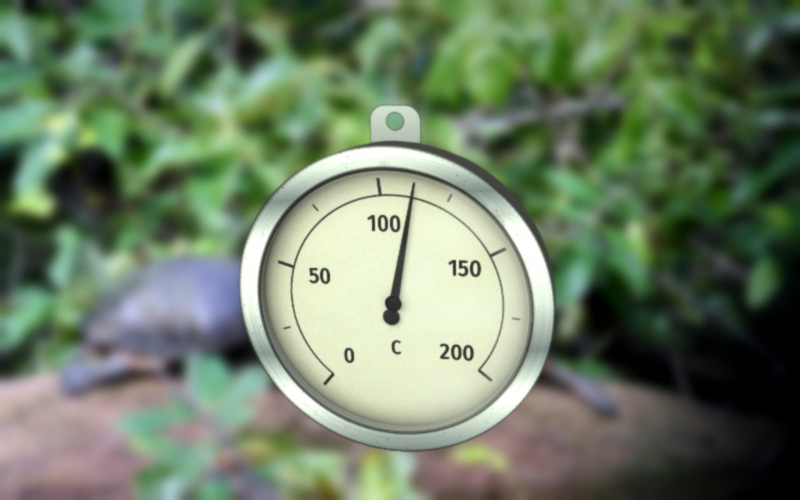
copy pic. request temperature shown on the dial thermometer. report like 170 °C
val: 112.5 °C
